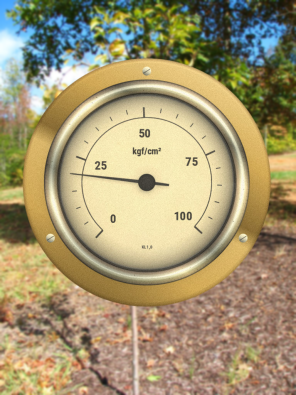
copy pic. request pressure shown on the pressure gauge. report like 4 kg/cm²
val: 20 kg/cm²
